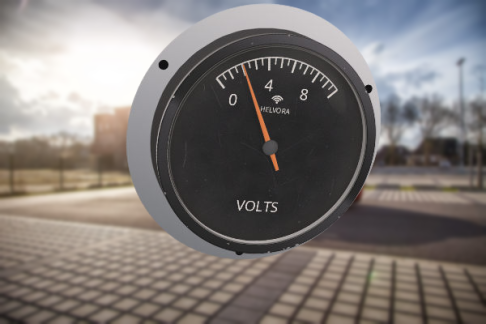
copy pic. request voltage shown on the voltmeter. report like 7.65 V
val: 2 V
